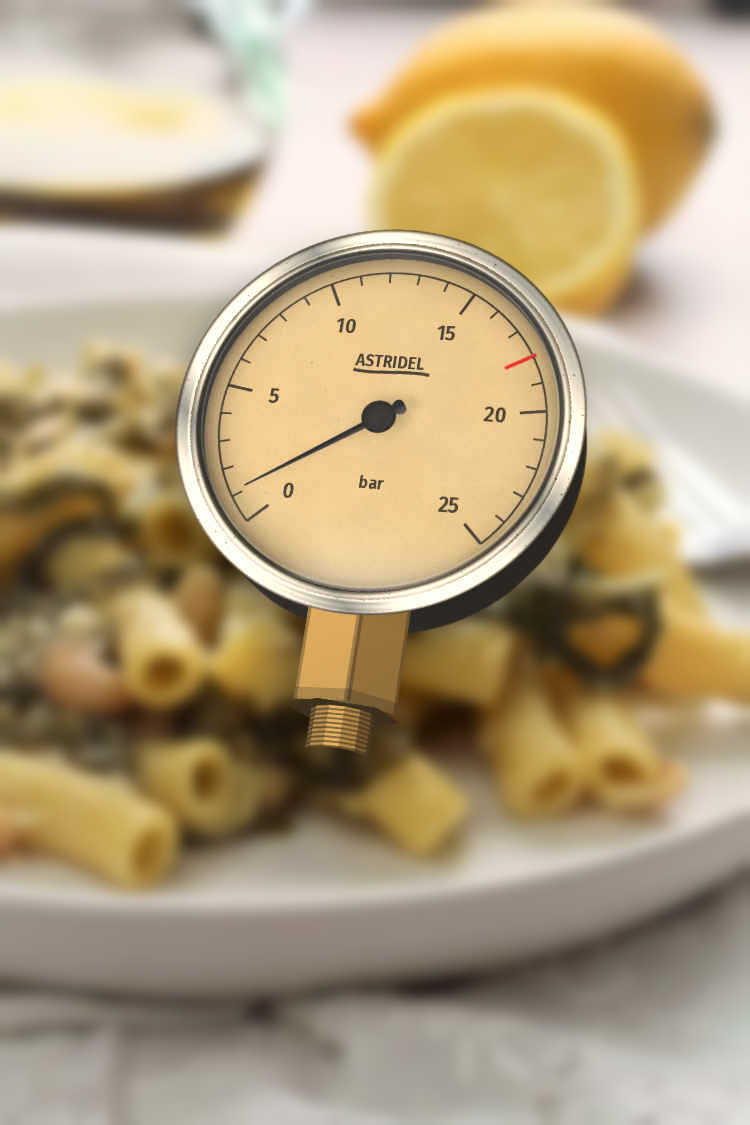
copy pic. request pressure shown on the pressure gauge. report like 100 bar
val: 1 bar
